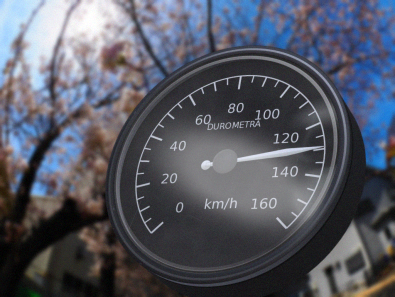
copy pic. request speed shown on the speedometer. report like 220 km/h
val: 130 km/h
